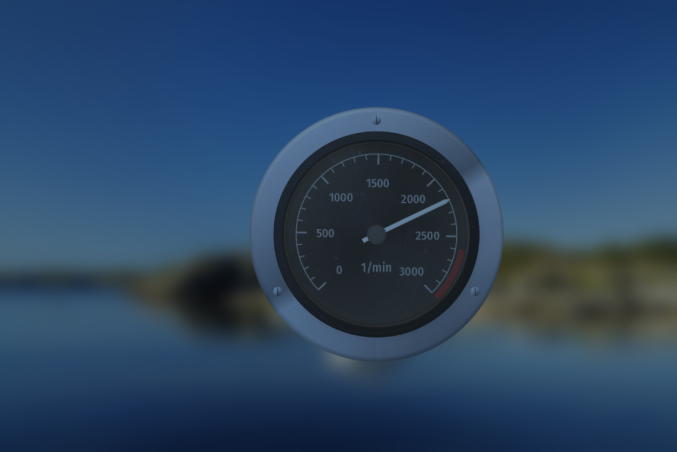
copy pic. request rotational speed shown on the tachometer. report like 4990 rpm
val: 2200 rpm
